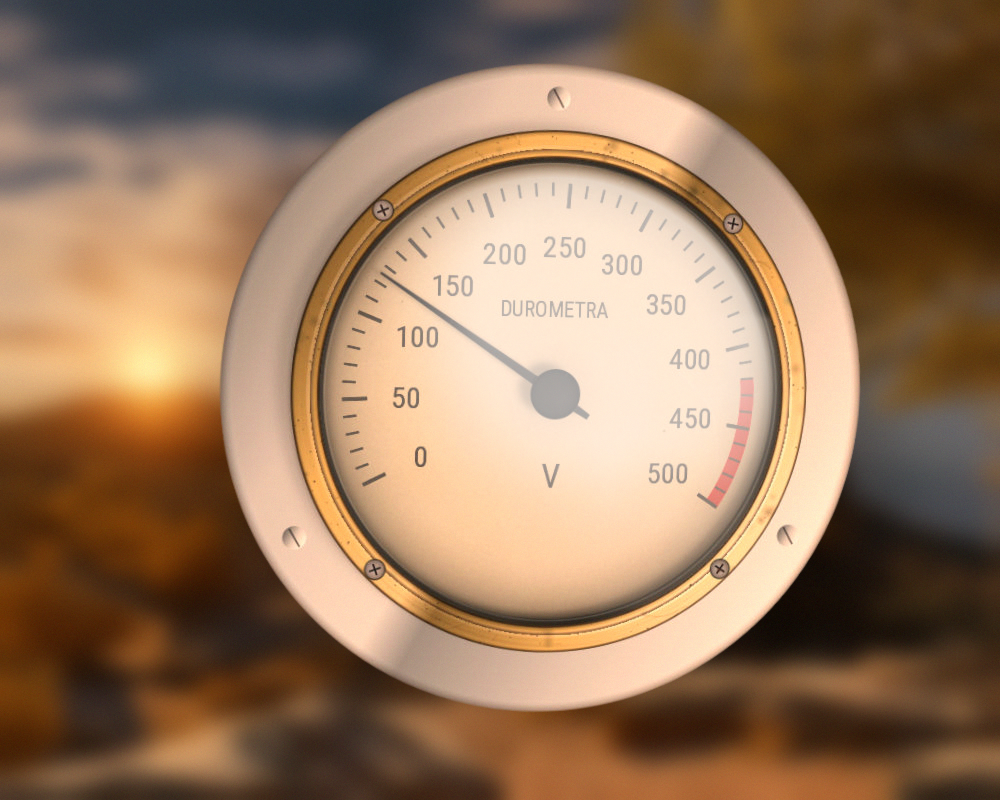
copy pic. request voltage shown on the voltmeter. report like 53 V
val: 125 V
